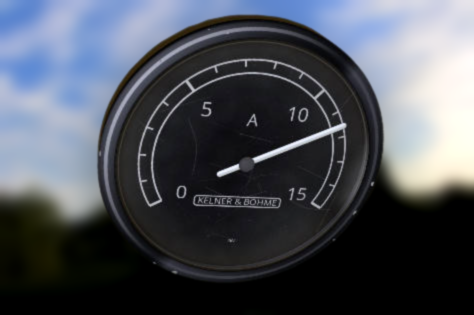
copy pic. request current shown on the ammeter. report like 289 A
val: 11.5 A
